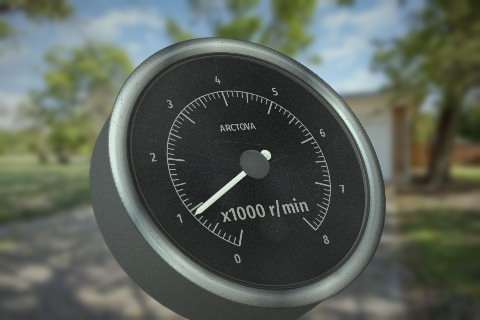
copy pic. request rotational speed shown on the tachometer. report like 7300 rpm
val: 900 rpm
